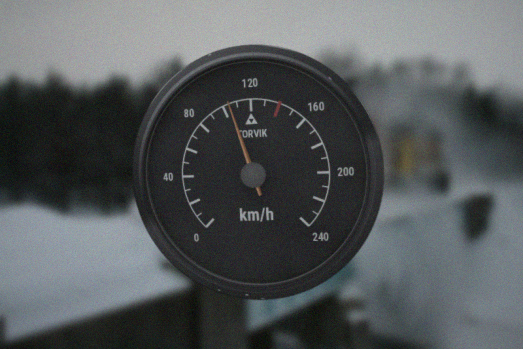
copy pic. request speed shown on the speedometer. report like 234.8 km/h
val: 105 km/h
